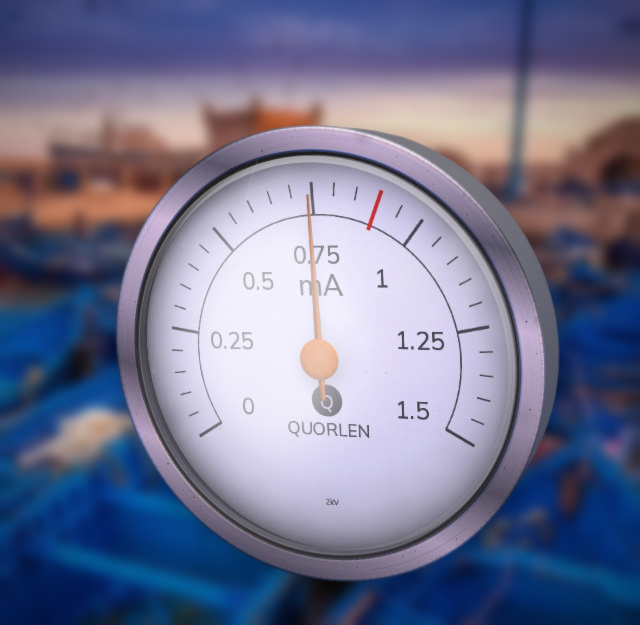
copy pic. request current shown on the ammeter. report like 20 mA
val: 0.75 mA
